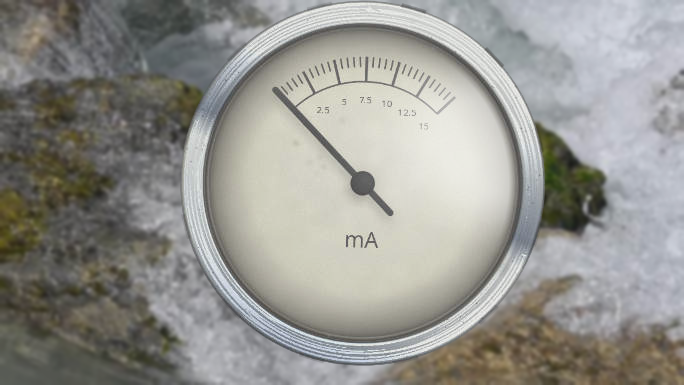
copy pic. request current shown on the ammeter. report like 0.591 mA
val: 0 mA
